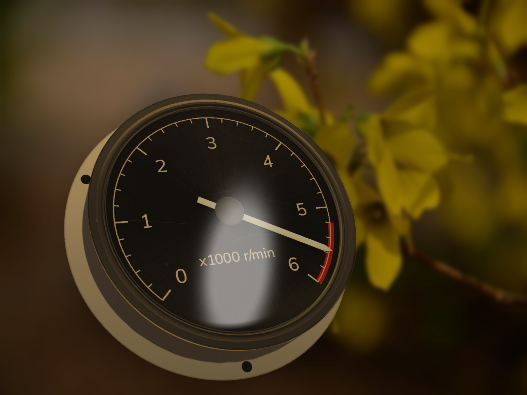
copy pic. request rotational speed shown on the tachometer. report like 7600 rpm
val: 5600 rpm
